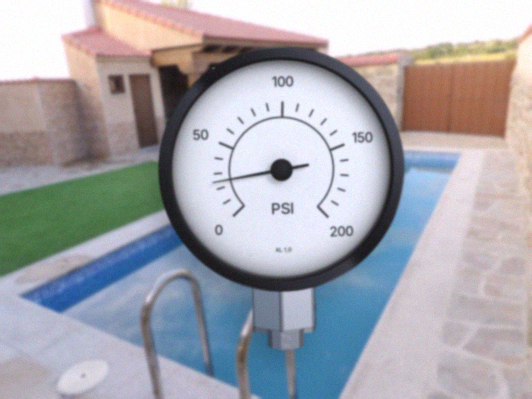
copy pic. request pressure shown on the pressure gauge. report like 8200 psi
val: 25 psi
